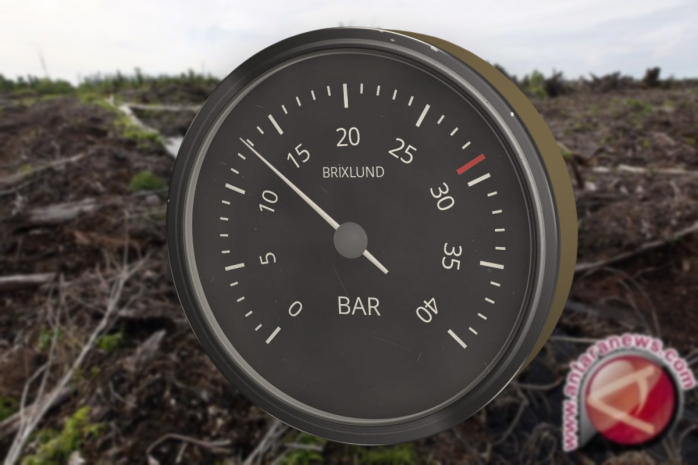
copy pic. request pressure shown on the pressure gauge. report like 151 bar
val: 13 bar
